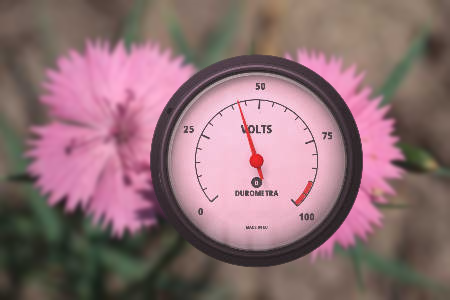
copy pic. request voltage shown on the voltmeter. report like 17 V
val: 42.5 V
